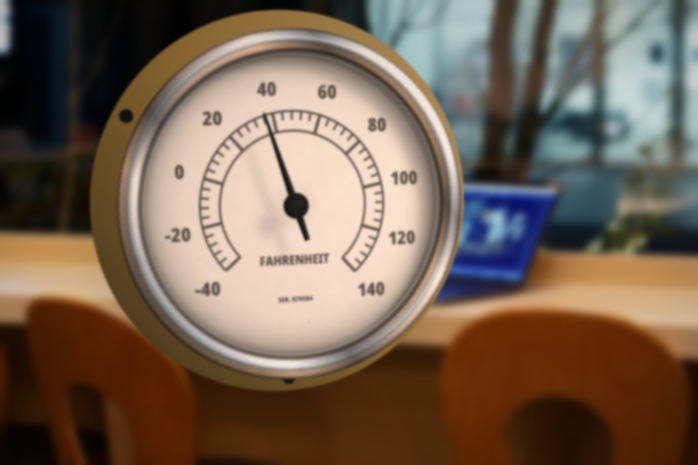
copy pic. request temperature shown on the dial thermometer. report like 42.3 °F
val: 36 °F
